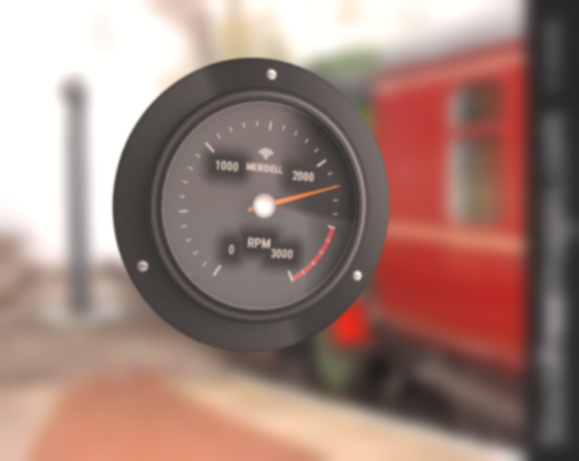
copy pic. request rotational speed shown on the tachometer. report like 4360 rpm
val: 2200 rpm
